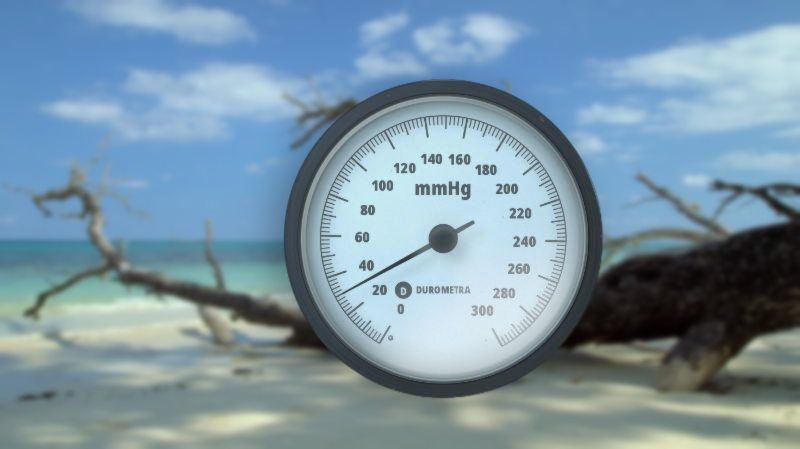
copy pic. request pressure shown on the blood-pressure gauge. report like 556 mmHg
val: 30 mmHg
